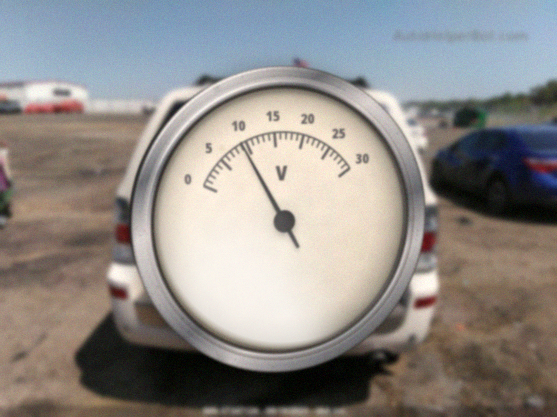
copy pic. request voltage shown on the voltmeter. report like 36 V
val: 9 V
